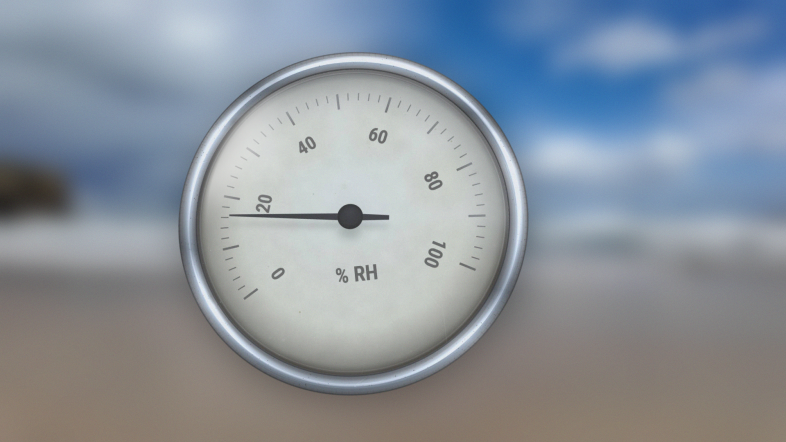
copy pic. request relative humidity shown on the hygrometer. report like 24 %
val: 16 %
